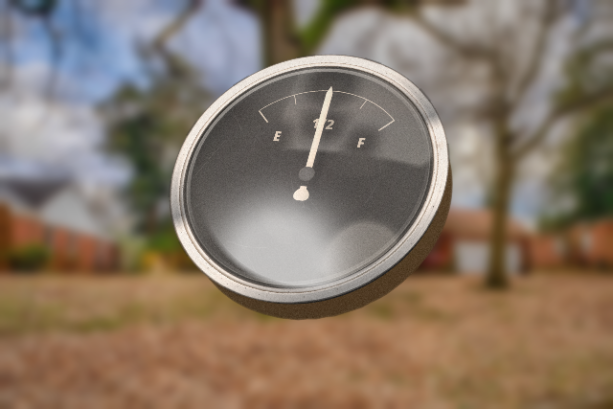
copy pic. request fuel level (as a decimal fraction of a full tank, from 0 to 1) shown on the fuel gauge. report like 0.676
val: 0.5
